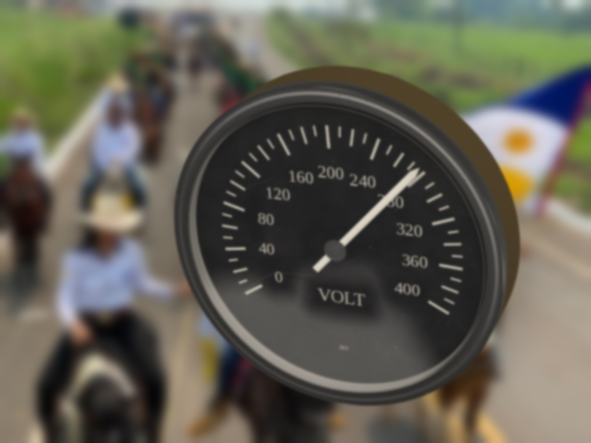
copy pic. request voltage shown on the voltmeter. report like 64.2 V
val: 275 V
